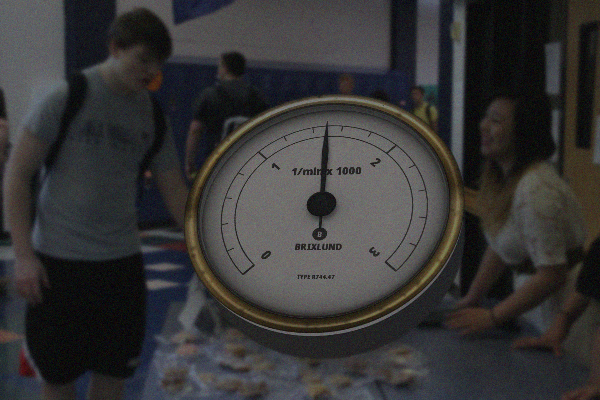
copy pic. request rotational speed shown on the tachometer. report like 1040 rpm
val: 1500 rpm
